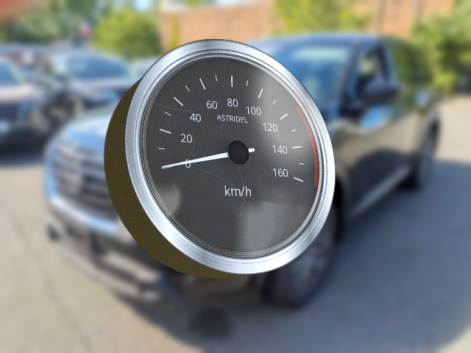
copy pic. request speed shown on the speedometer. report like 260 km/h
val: 0 km/h
